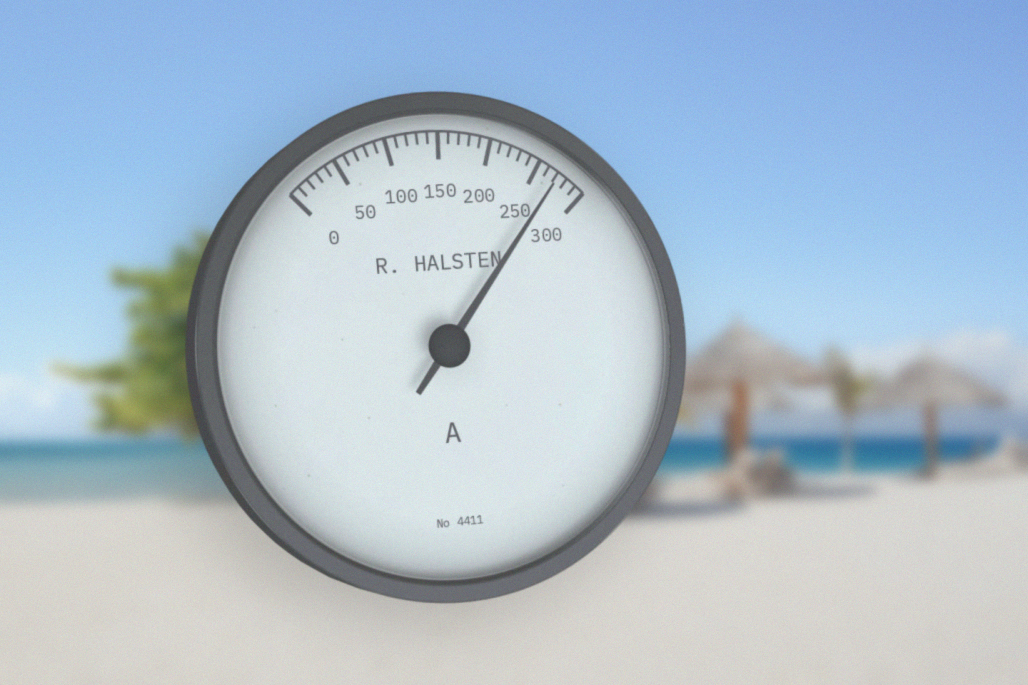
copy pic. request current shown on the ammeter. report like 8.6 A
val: 270 A
